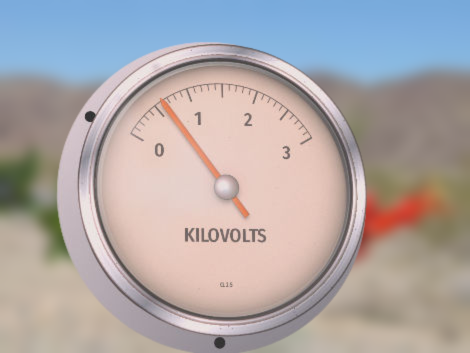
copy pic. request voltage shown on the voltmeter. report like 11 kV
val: 0.6 kV
